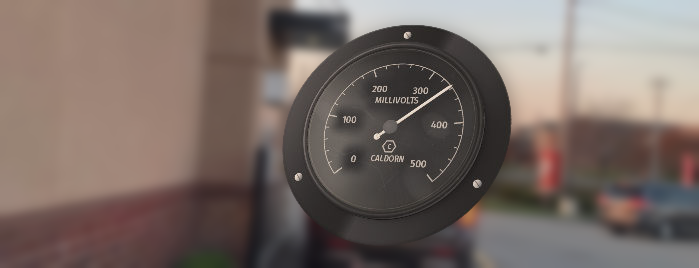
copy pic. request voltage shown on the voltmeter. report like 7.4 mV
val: 340 mV
